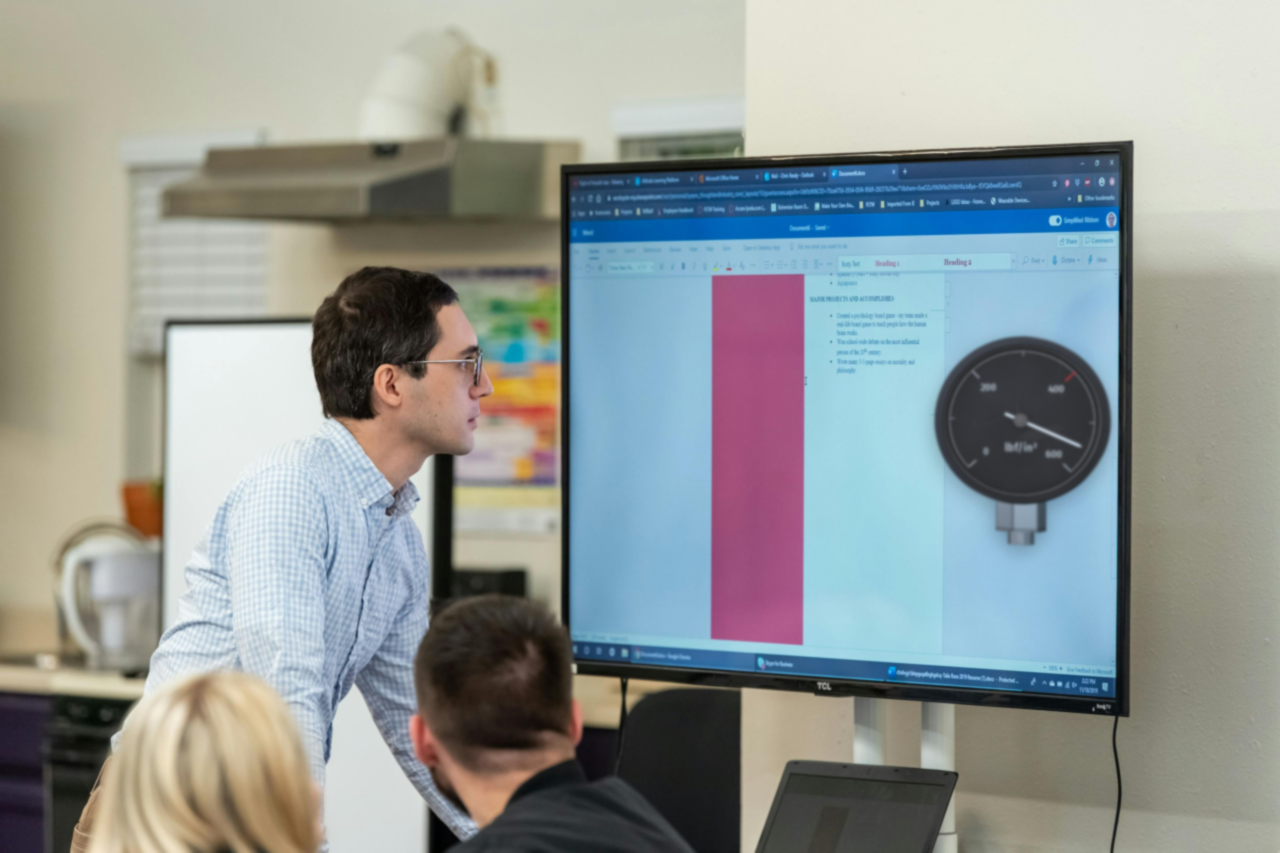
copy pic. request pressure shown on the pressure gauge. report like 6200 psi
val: 550 psi
